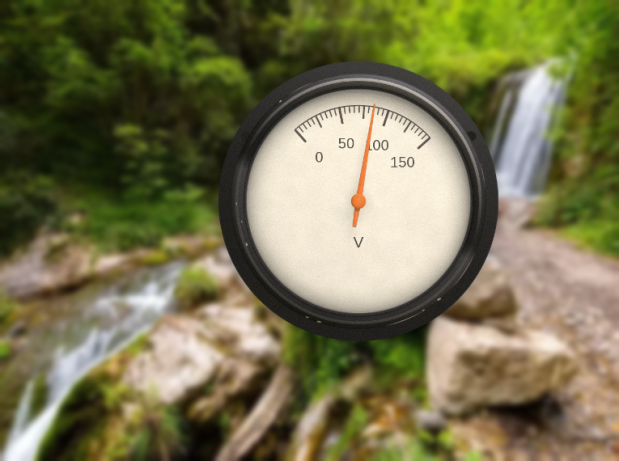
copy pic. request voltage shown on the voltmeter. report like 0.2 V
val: 85 V
